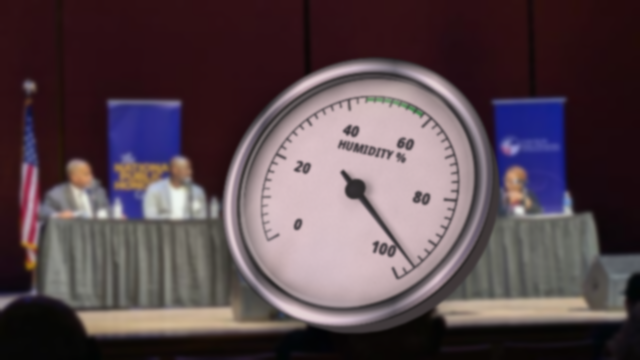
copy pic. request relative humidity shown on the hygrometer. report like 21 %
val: 96 %
